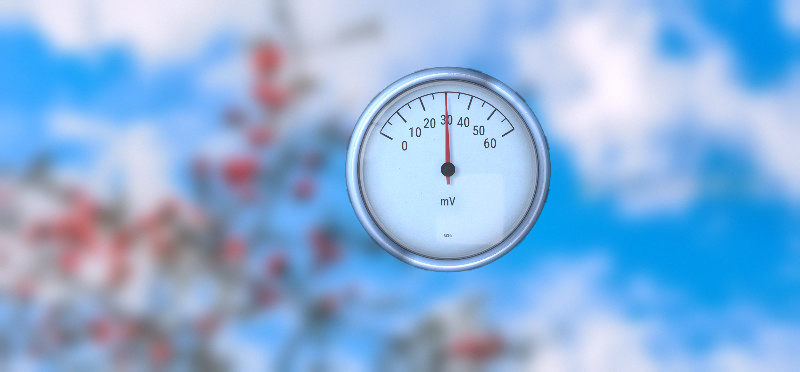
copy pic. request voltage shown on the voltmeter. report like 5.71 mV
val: 30 mV
